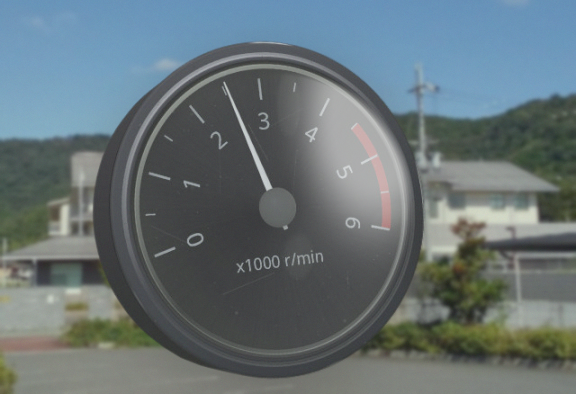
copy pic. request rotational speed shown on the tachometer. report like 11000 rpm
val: 2500 rpm
